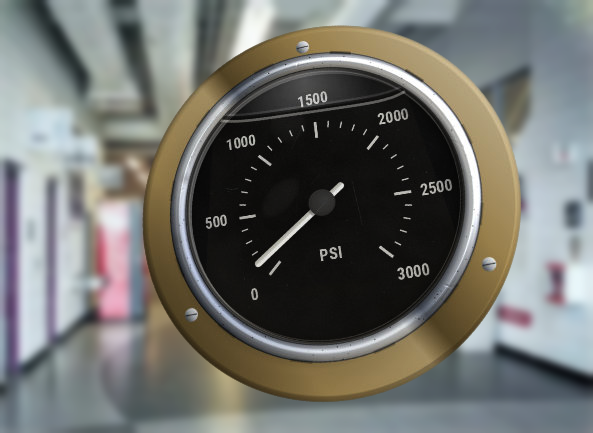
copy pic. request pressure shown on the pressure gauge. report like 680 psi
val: 100 psi
